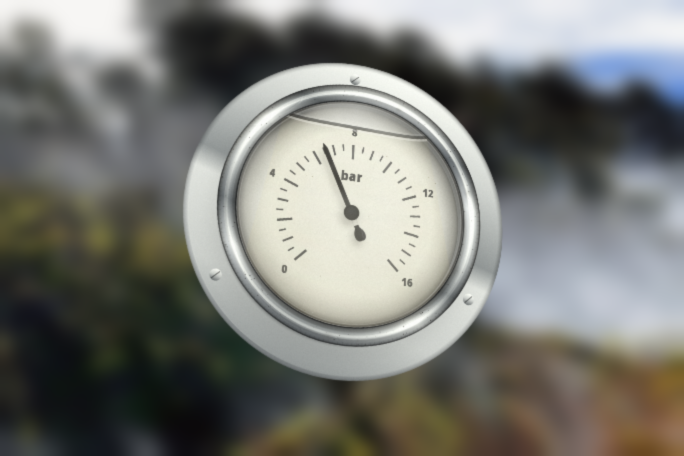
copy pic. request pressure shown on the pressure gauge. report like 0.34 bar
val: 6.5 bar
